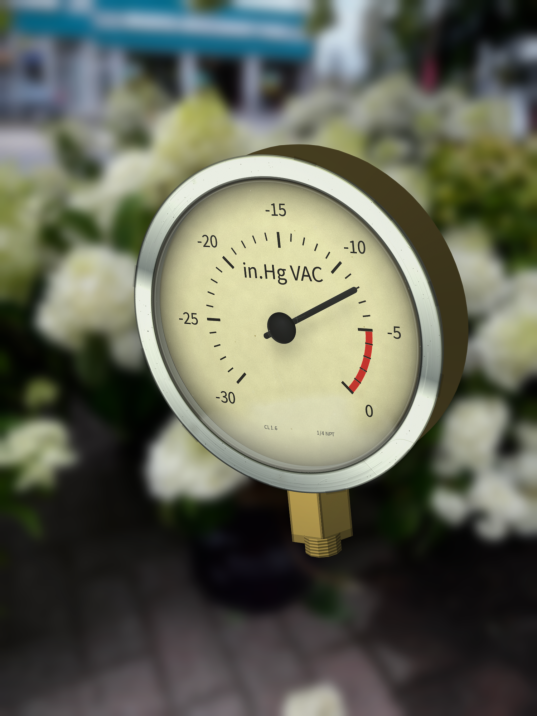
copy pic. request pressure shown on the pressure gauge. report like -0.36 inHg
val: -8 inHg
